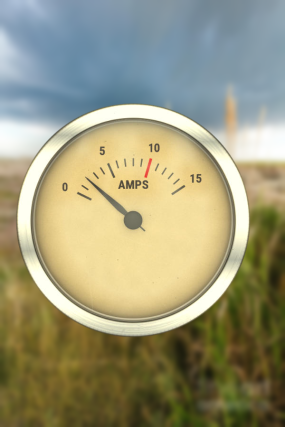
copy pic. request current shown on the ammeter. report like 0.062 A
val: 2 A
